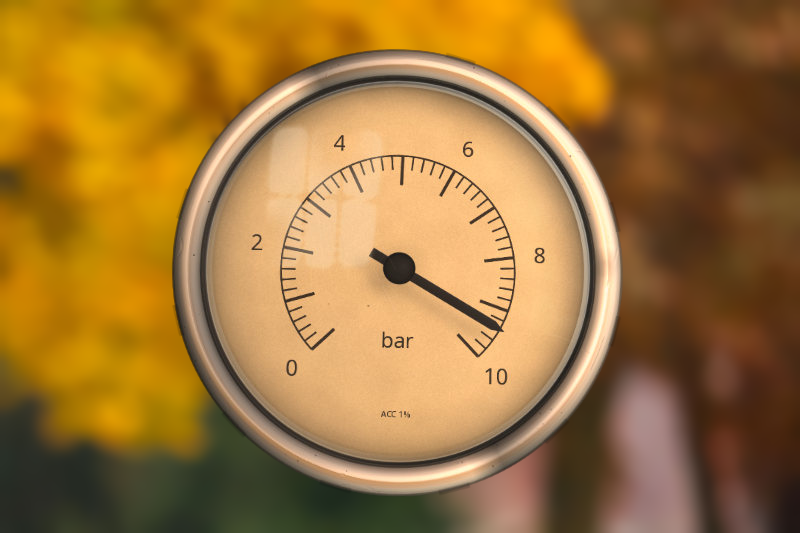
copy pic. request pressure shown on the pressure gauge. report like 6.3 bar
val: 9.4 bar
